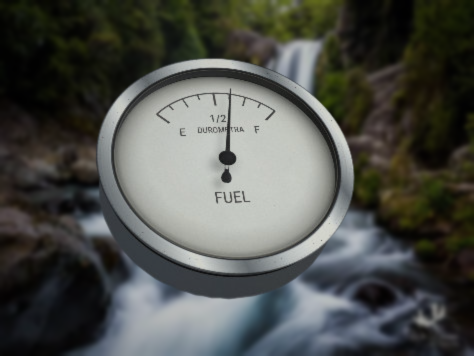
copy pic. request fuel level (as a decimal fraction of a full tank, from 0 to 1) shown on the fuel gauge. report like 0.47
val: 0.625
